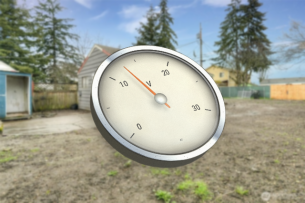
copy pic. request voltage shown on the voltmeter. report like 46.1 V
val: 12.5 V
